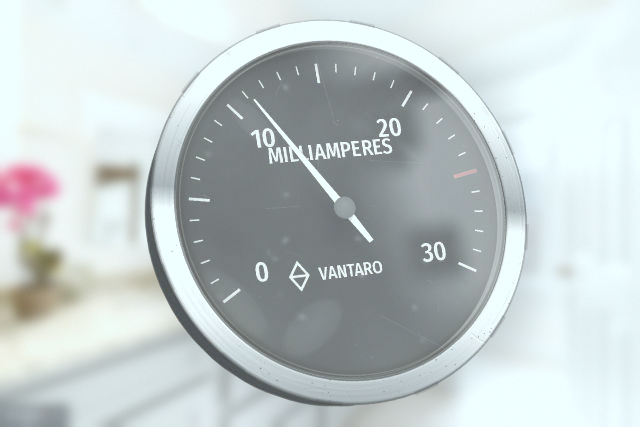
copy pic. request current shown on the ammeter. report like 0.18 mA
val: 11 mA
